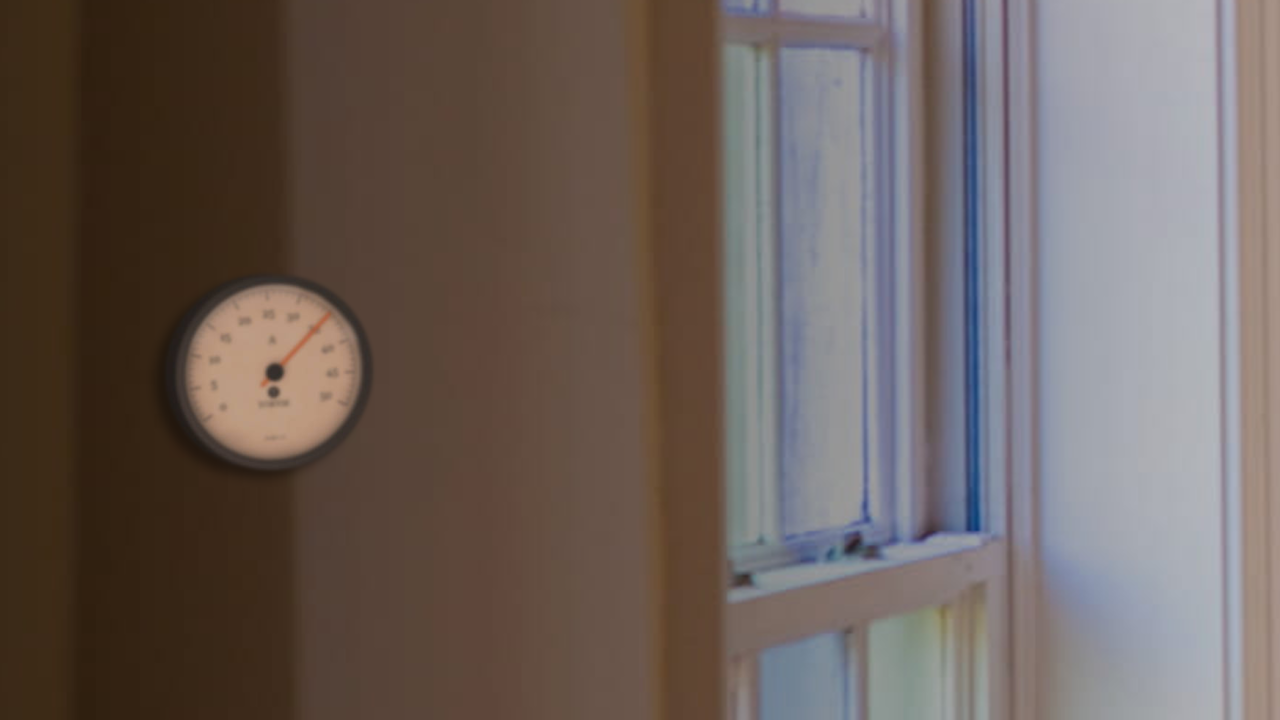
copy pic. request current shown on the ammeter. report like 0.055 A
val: 35 A
